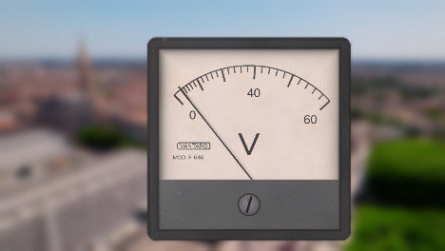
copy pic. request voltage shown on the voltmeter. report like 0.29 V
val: 10 V
